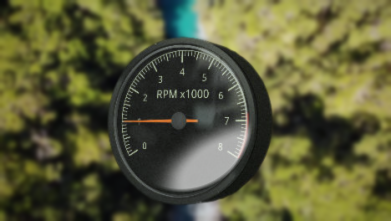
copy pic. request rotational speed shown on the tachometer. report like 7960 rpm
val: 1000 rpm
